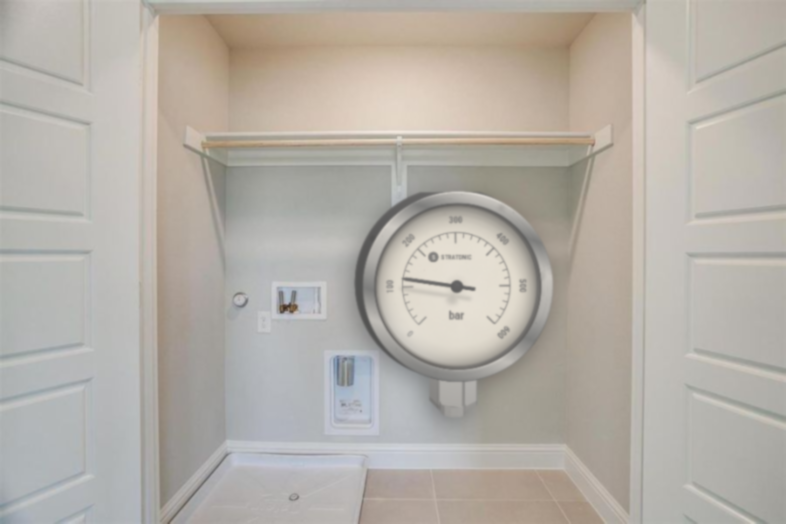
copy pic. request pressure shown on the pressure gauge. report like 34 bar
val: 120 bar
